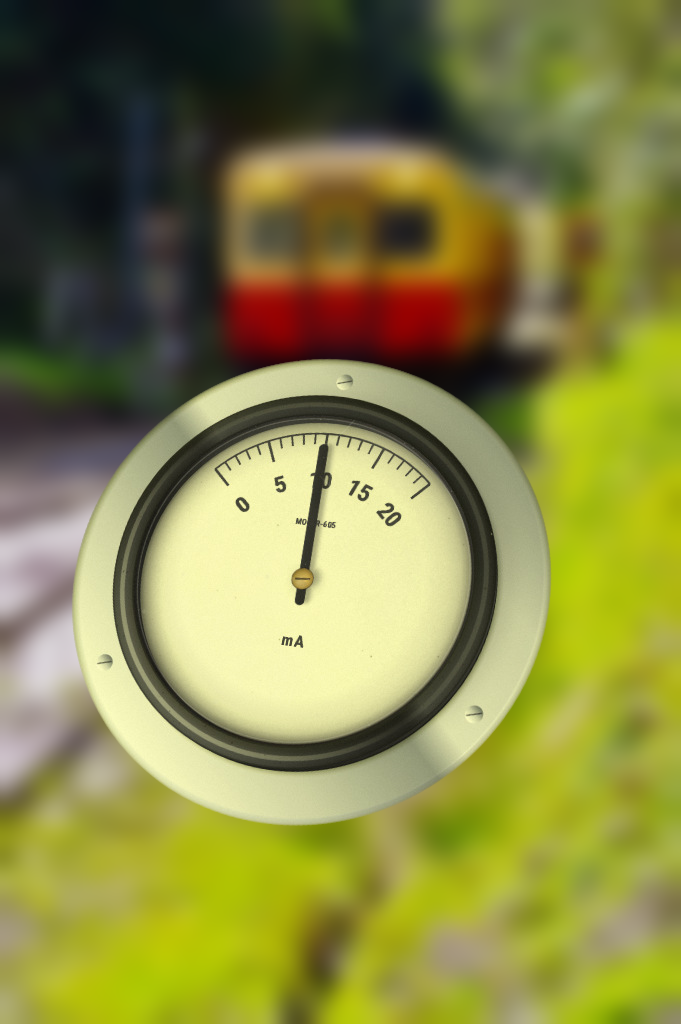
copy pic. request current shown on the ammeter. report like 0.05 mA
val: 10 mA
